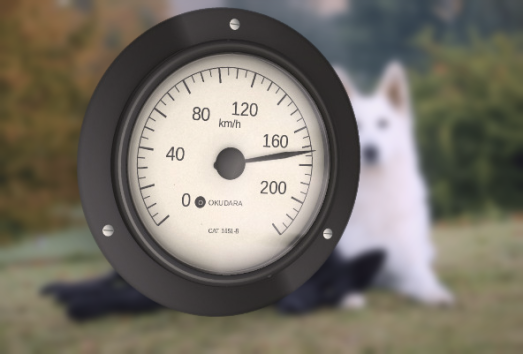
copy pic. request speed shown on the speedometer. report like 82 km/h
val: 172.5 km/h
